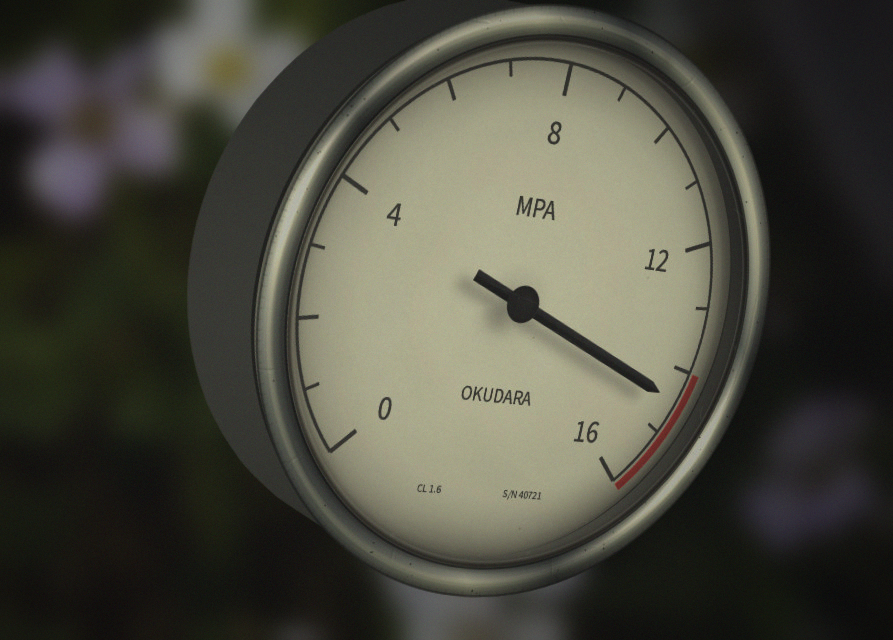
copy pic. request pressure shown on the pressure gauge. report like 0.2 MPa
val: 14.5 MPa
